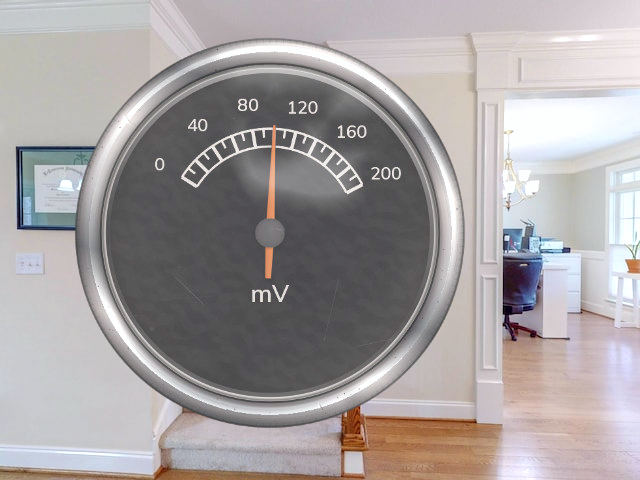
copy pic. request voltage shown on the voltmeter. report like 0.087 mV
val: 100 mV
